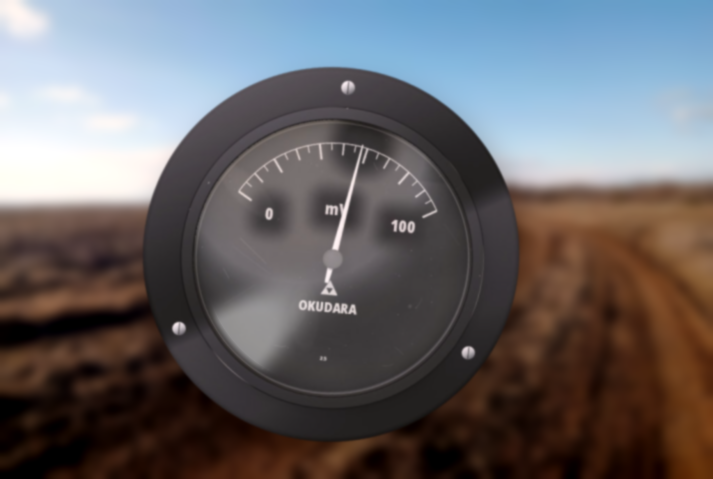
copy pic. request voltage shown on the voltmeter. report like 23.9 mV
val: 57.5 mV
